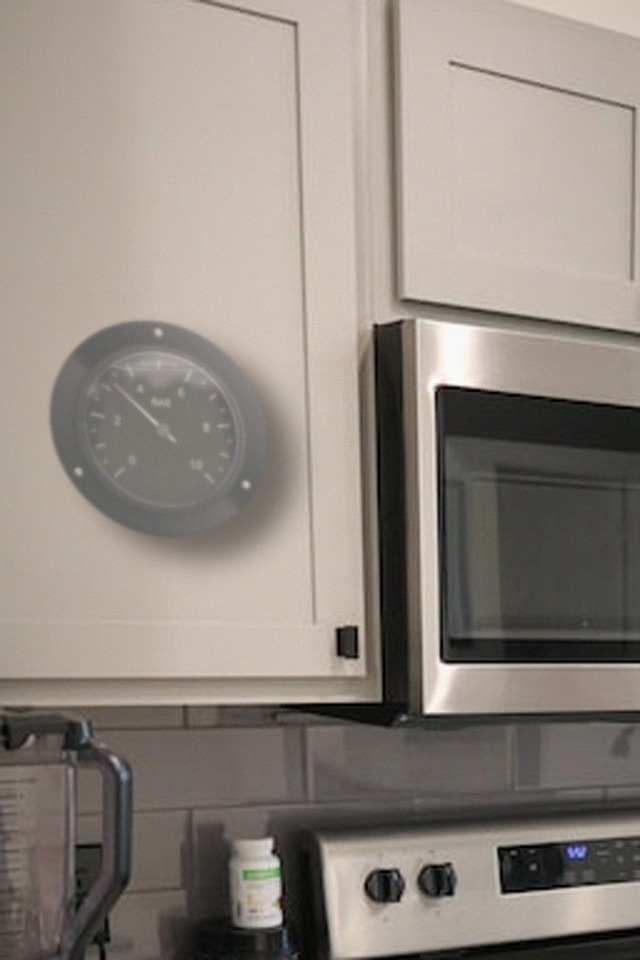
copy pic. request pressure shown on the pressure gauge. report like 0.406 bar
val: 3.25 bar
